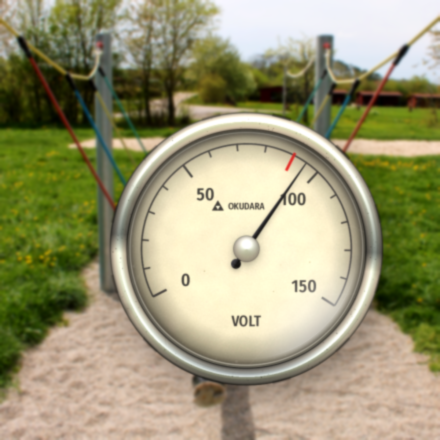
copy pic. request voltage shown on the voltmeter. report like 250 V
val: 95 V
